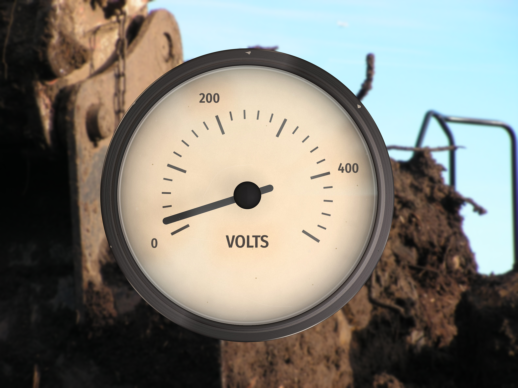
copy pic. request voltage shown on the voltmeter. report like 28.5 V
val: 20 V
